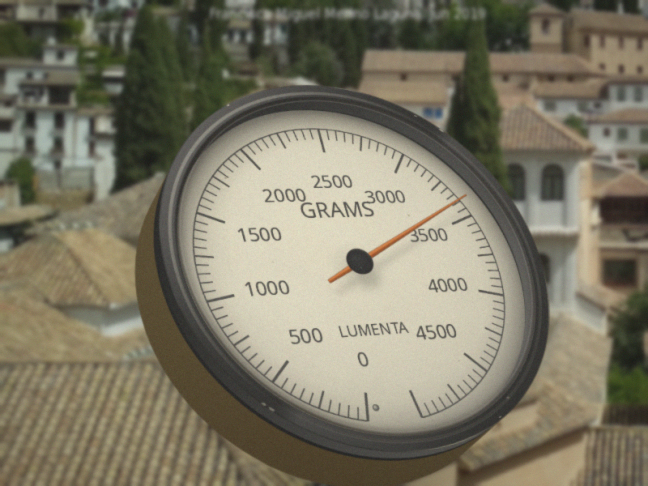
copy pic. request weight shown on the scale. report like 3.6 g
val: 3400 g
